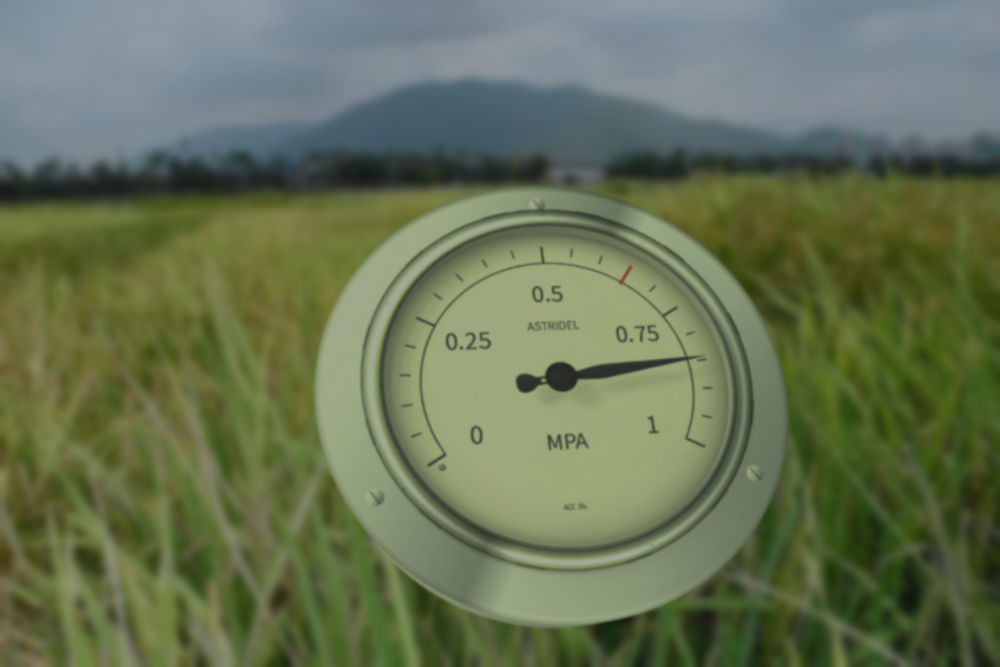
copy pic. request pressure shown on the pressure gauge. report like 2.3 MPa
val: 0.85 MPa
